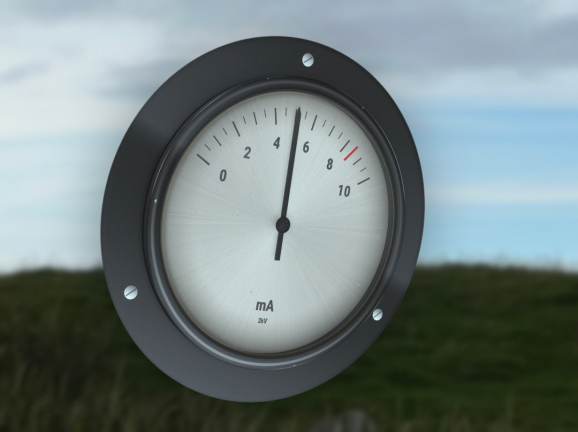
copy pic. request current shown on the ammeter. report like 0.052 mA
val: 5 mA
